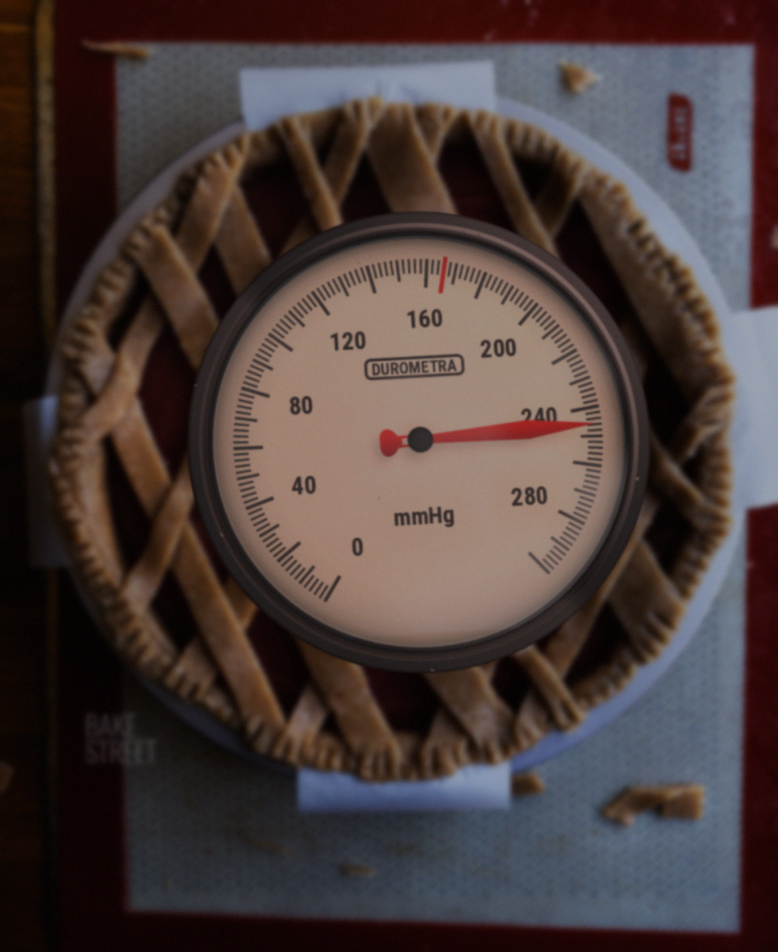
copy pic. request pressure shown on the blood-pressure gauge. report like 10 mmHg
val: 246 mmHg
